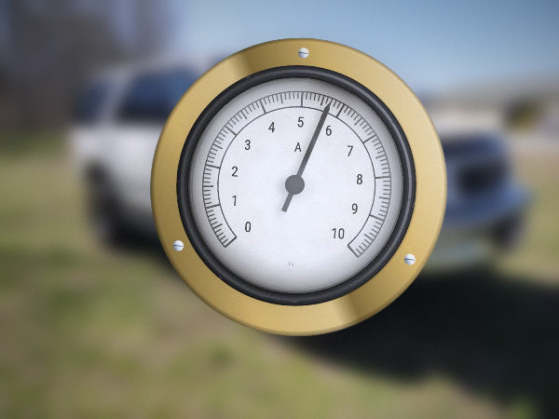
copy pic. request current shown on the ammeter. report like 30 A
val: 5.7 A
